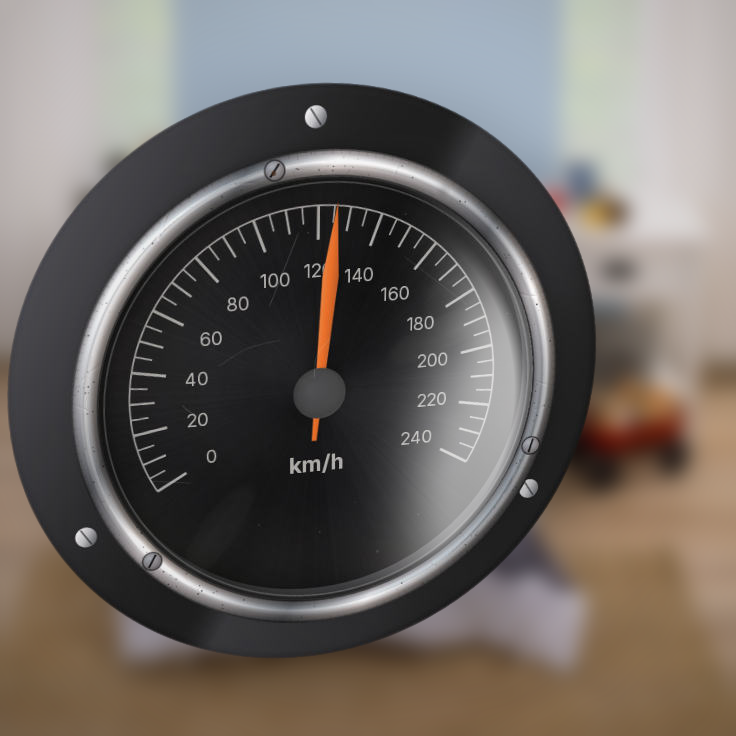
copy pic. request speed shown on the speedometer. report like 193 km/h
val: 125 km/h
